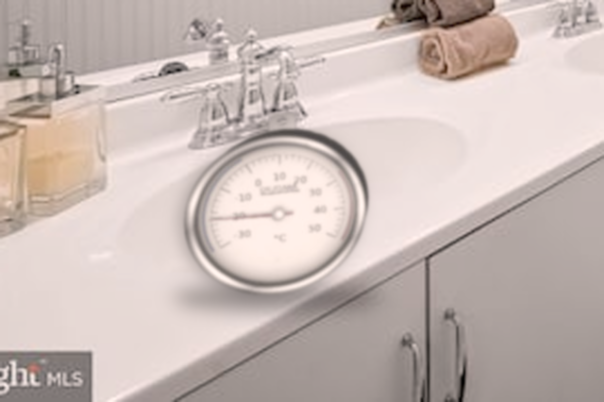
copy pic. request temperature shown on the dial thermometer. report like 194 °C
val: -20 °C
